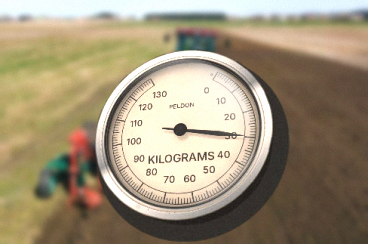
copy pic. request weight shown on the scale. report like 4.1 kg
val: 30 kg
